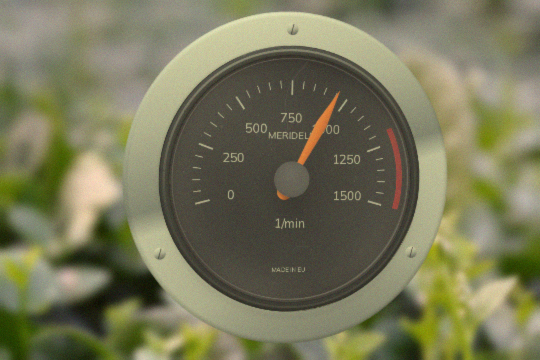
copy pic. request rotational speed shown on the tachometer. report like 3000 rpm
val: 950 rpm
